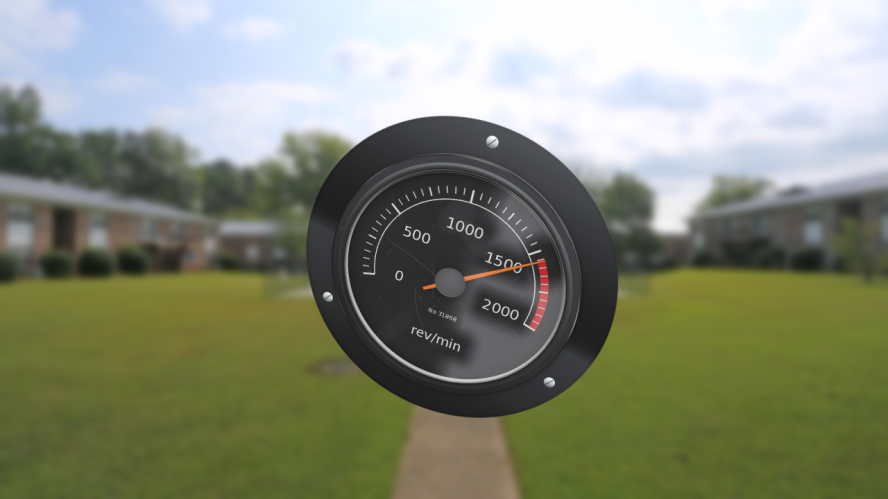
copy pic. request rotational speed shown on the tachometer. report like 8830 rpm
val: 1550 rpm
